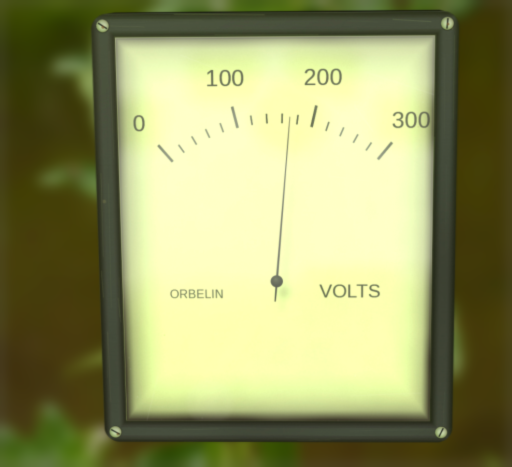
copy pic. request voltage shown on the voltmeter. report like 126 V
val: 170 V
